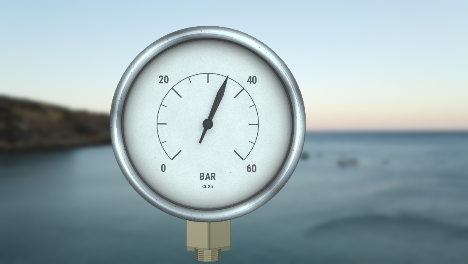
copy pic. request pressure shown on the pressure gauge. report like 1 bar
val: 35 bar
